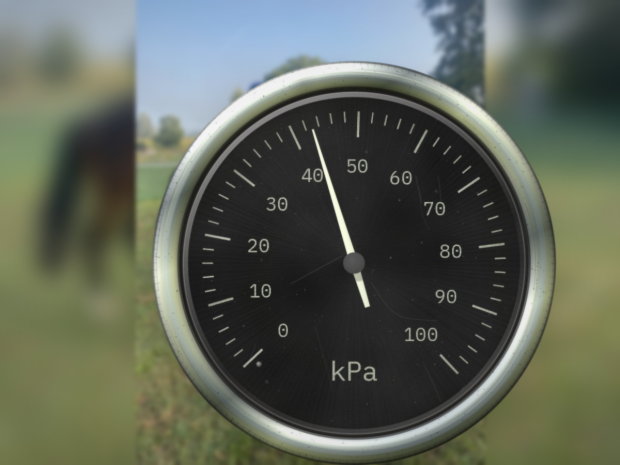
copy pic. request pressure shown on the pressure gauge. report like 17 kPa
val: 43 kPa
